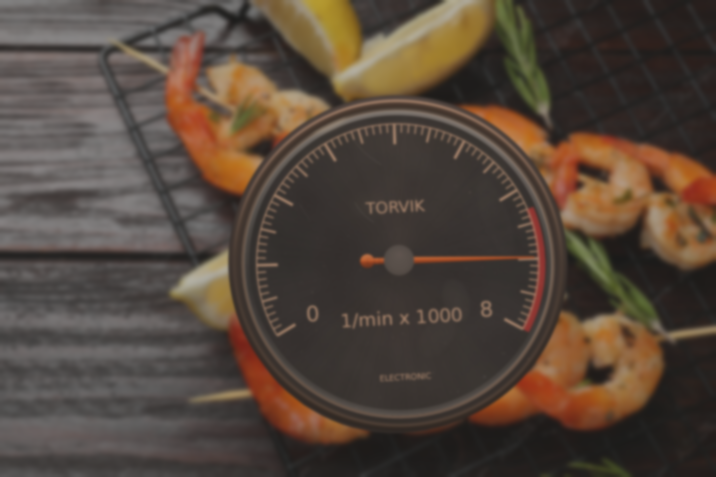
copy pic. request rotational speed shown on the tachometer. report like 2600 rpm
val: 7000 rpm
